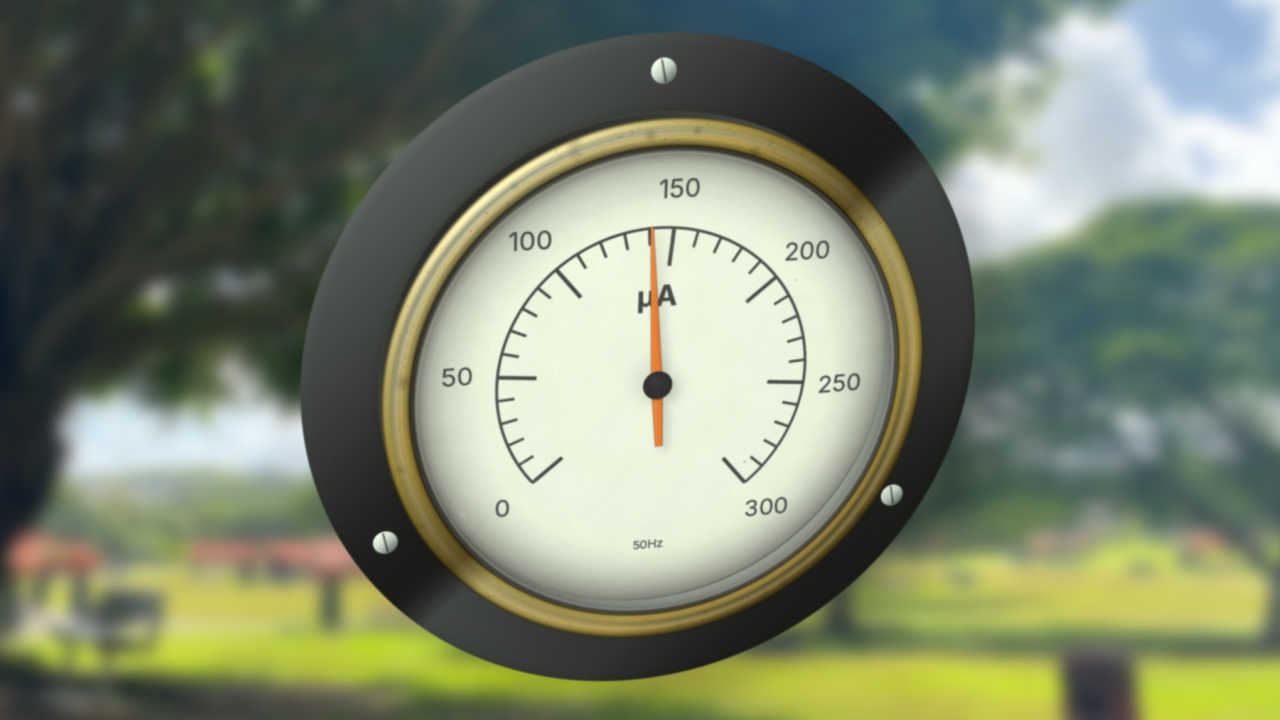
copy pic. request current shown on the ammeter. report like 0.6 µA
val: 140 µA
